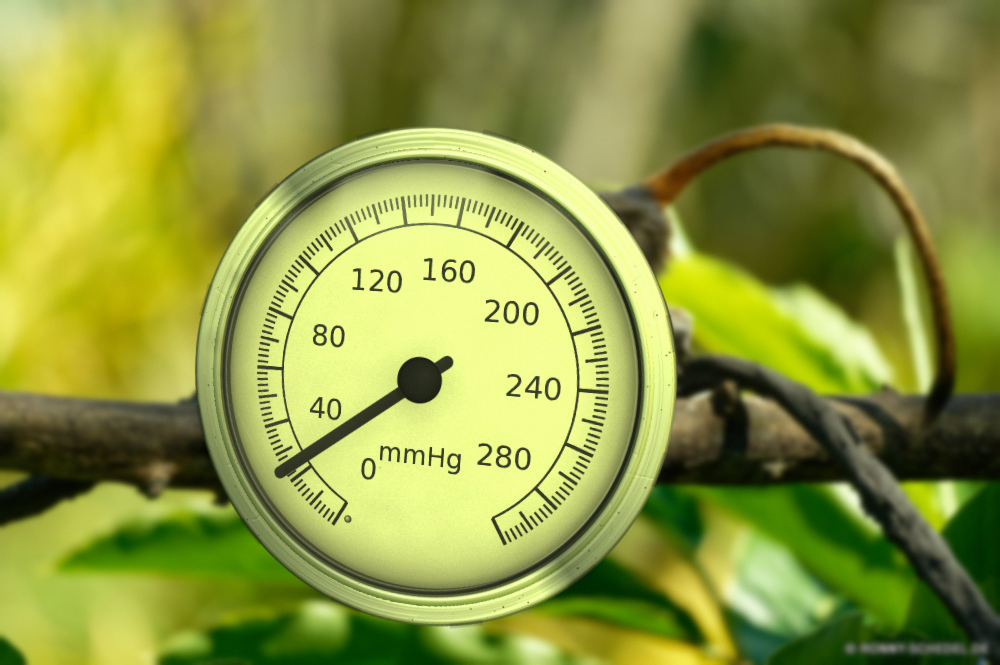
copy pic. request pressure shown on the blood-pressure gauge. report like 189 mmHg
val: 24 mmHg
